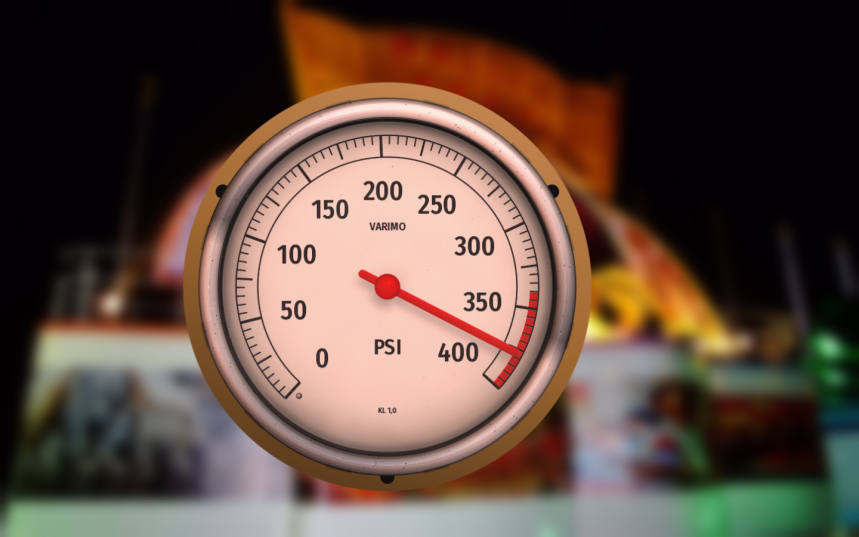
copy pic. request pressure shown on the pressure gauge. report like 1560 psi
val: 377.5 psi
